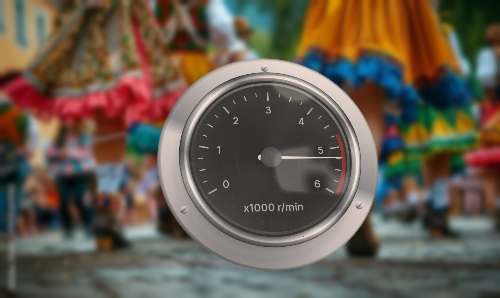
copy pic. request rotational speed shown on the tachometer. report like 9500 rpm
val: 5250 rpm
